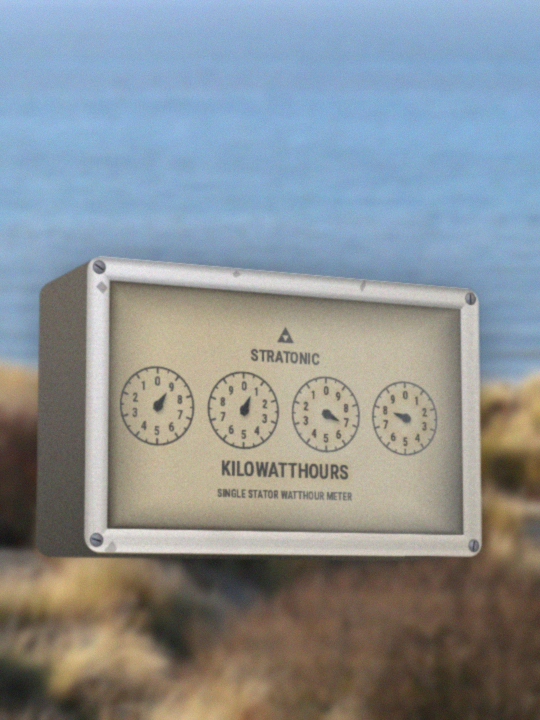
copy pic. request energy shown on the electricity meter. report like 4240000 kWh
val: 9068 kWh
